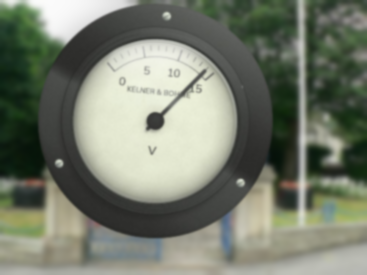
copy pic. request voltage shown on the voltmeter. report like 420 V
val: 14 V
